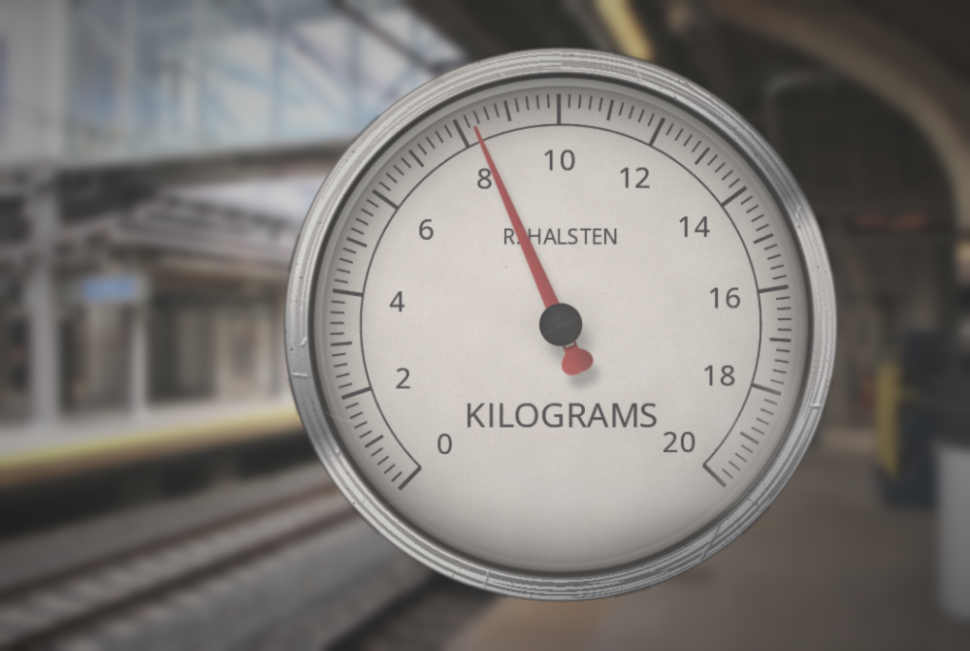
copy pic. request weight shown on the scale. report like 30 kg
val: 8.3 kg
